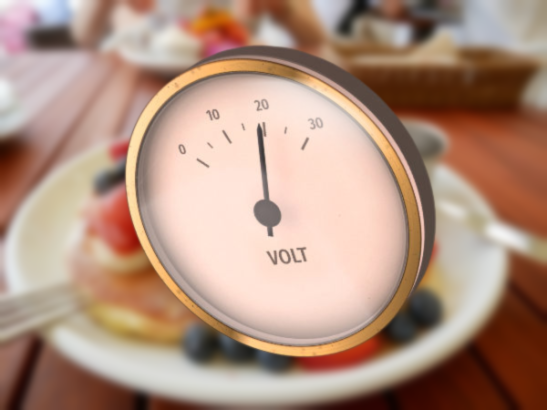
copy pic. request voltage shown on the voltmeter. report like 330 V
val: 20 V
